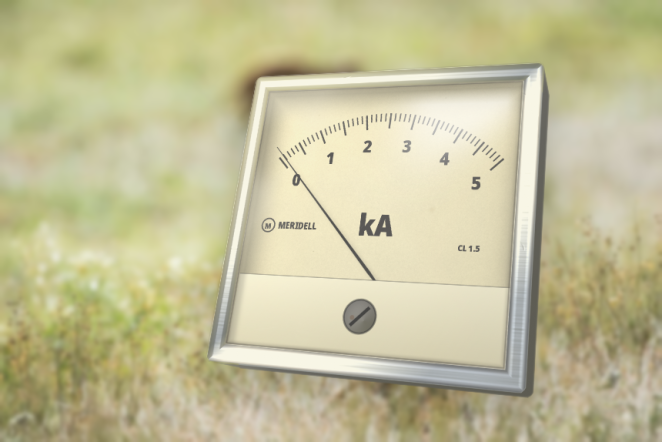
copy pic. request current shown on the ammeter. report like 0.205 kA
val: 0.1 kA
